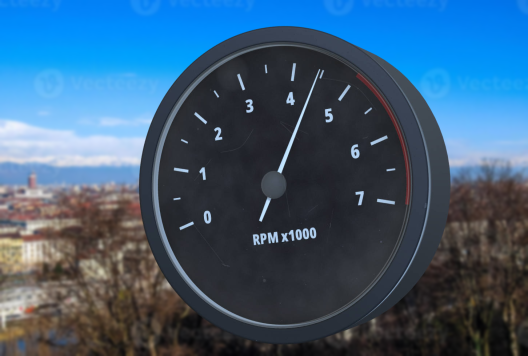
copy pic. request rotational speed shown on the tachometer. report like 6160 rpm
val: 4500 rpm
